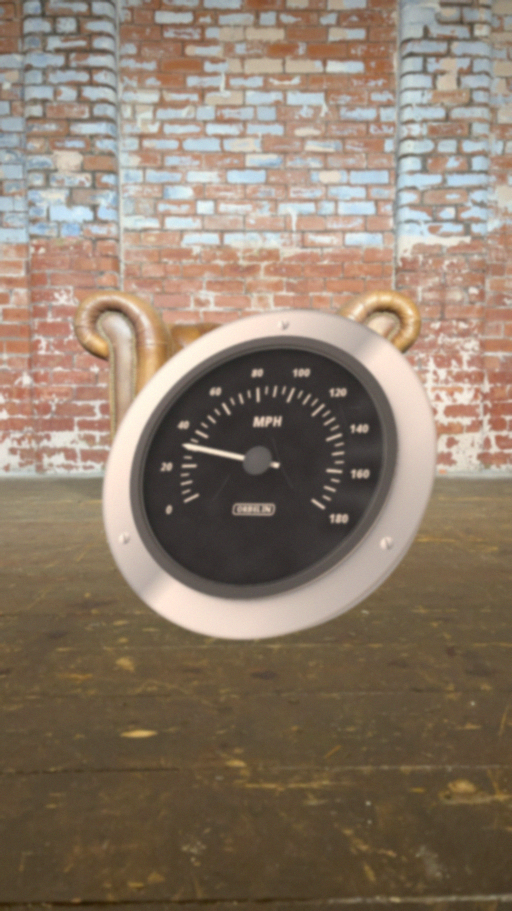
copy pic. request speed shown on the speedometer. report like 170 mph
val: 30 mph
